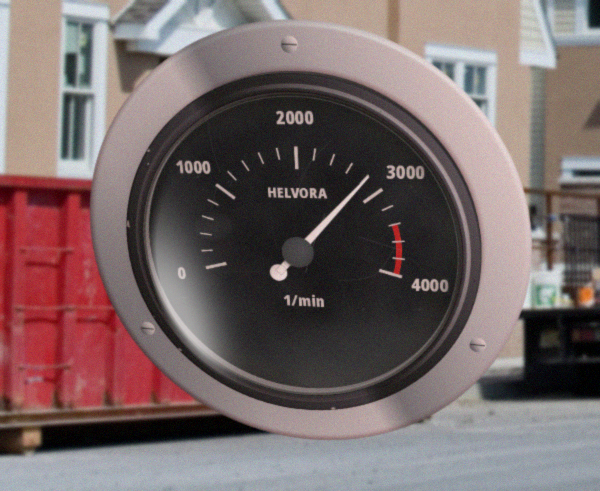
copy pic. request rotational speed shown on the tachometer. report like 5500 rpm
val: 2800 rpm
